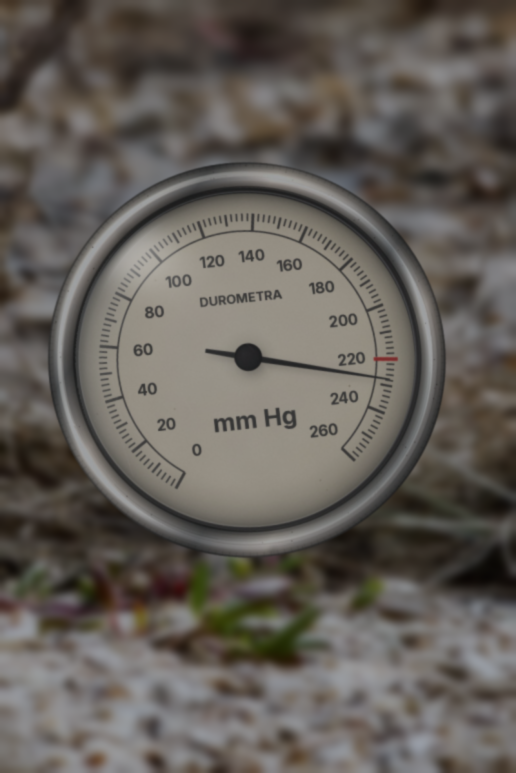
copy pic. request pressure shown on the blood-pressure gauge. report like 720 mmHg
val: 228 mmHg
